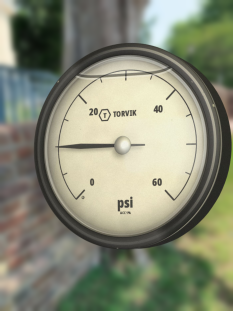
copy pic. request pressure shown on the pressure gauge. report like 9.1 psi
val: 10 psi
